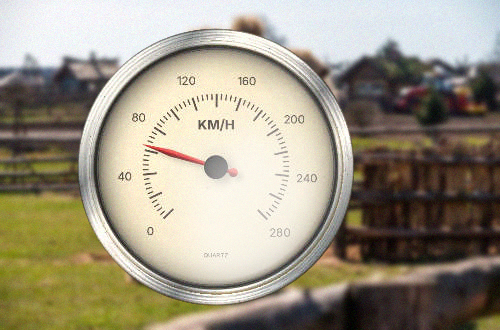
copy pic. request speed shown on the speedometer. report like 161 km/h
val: 64 km/h
